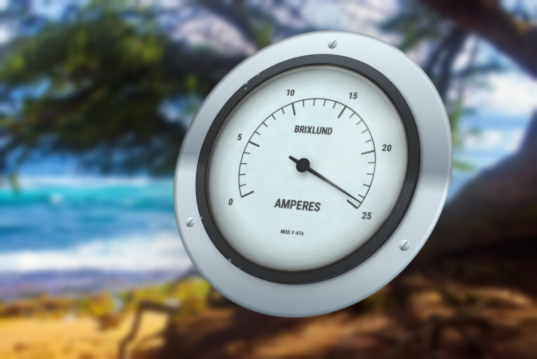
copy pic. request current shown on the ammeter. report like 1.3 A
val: 24.5 A
